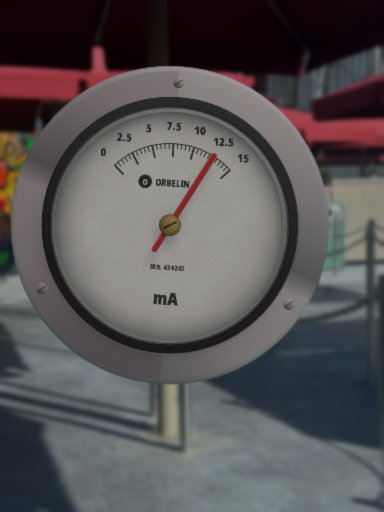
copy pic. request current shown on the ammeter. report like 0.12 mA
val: 12.5 mA
